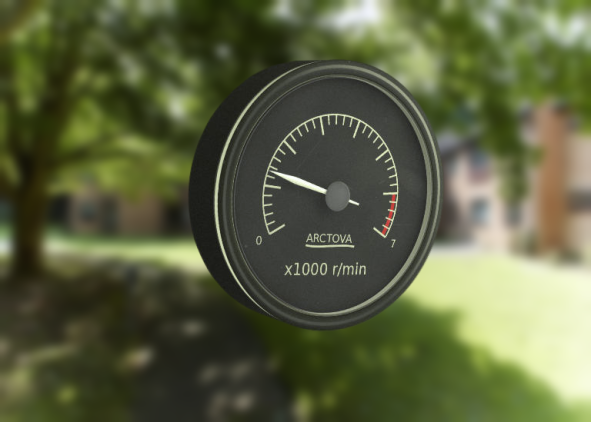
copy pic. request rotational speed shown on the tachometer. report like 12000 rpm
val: 1300 rpm
